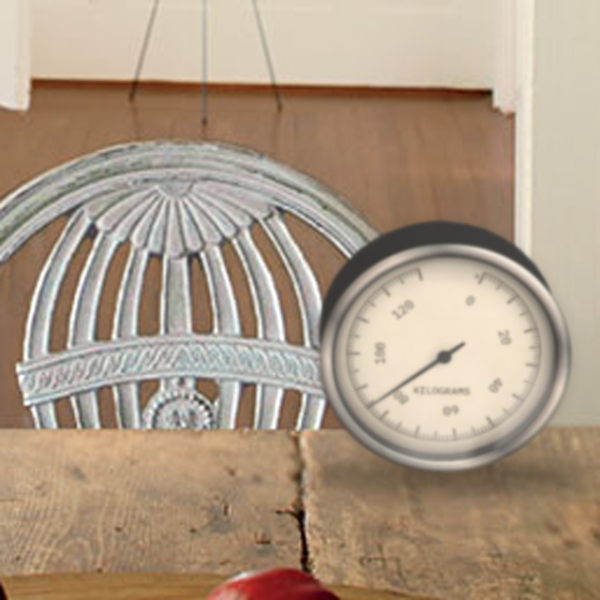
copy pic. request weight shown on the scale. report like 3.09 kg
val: 85 kg
